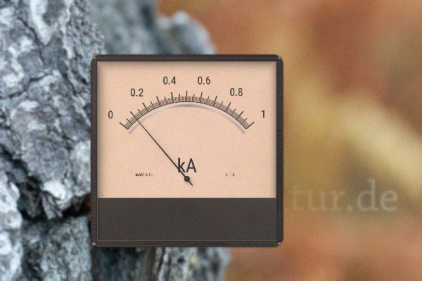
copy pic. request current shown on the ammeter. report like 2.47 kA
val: 0.1 kA
